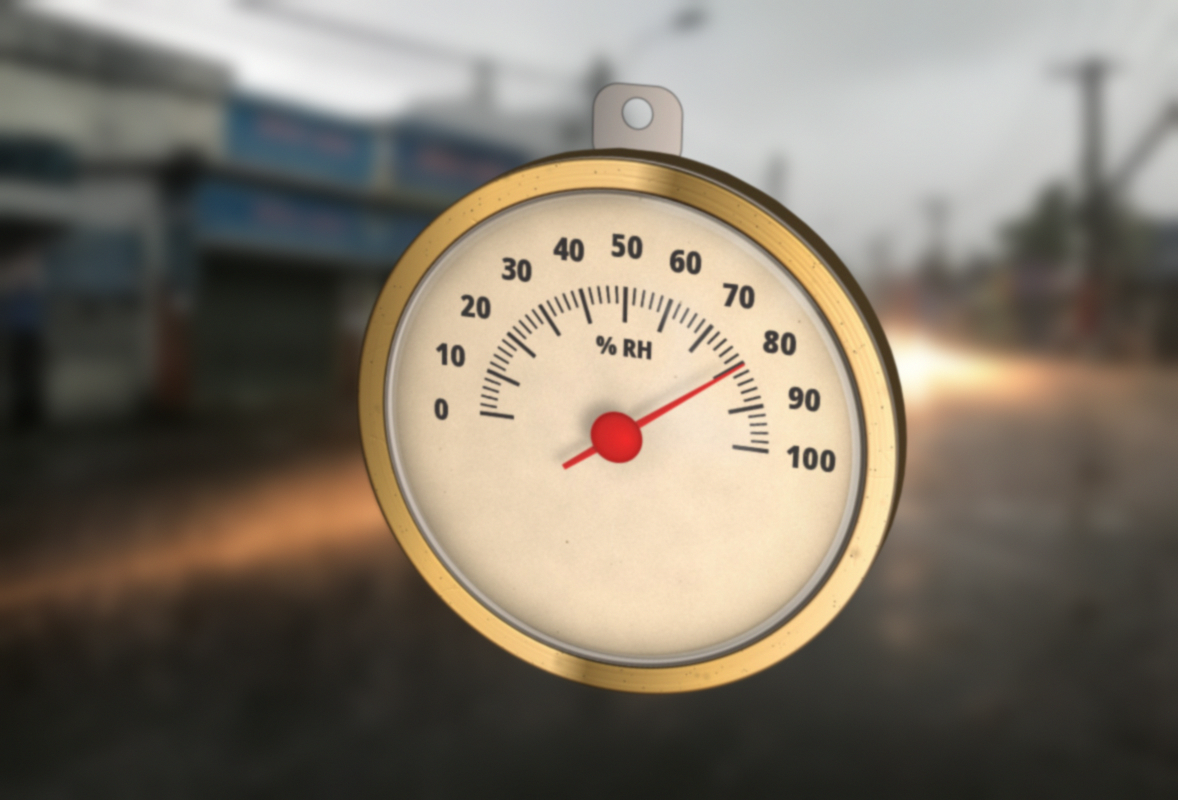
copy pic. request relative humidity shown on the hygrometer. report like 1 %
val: 80 %
